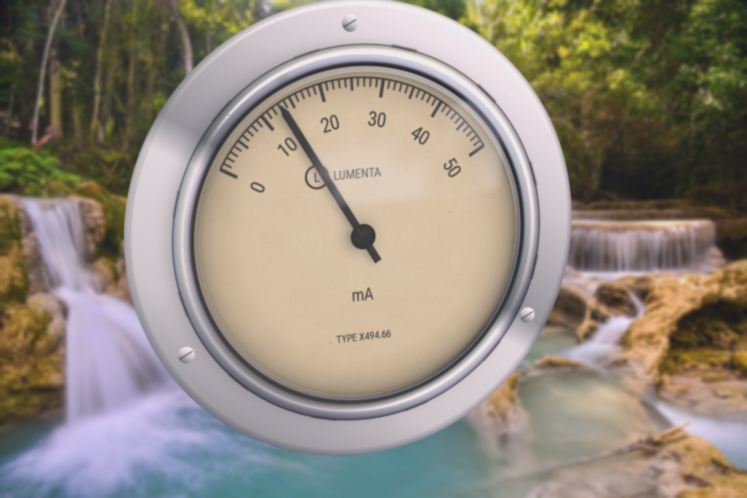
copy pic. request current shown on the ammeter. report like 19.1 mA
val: 13 mA
